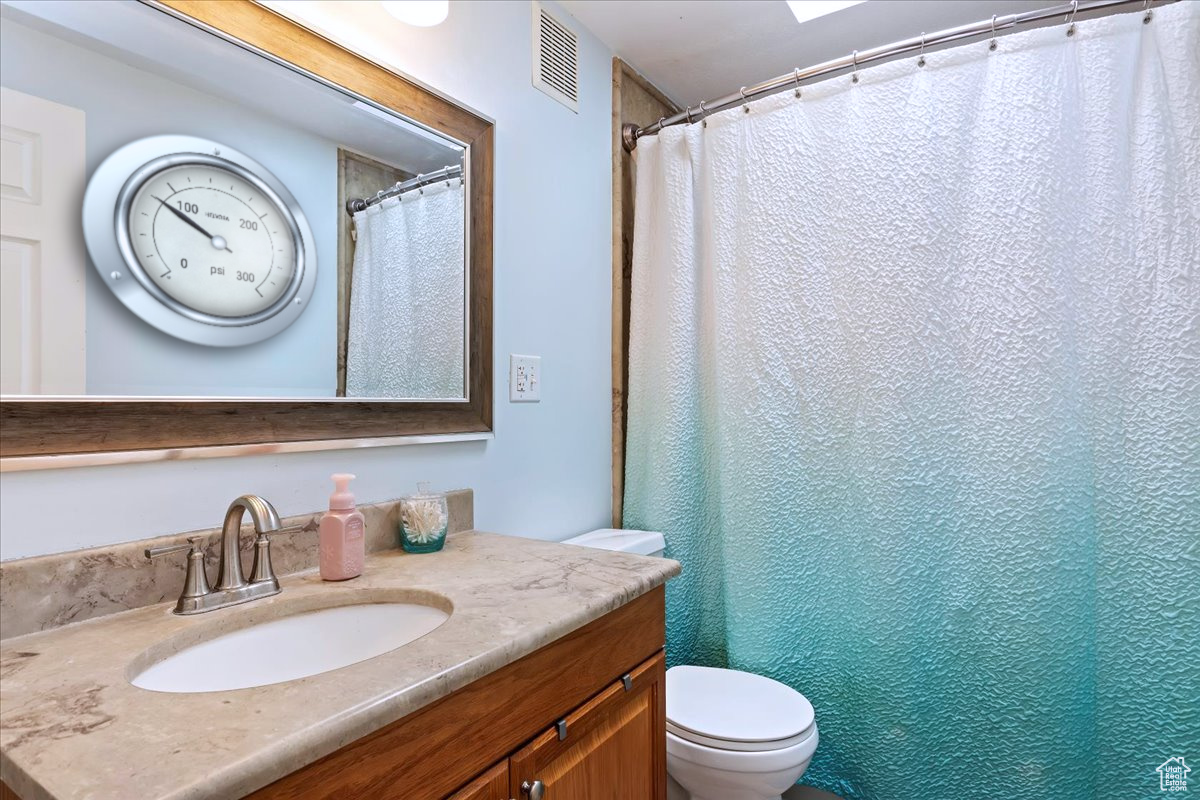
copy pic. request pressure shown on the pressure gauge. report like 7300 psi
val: 80 psi
